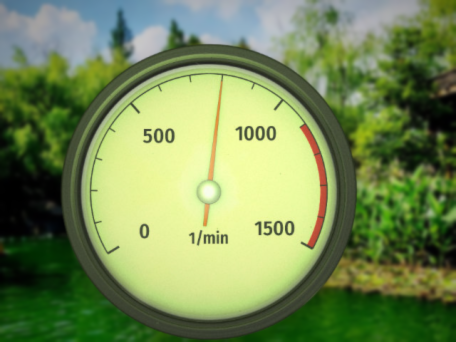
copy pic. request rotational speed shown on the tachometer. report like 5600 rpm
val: 800 rpm
